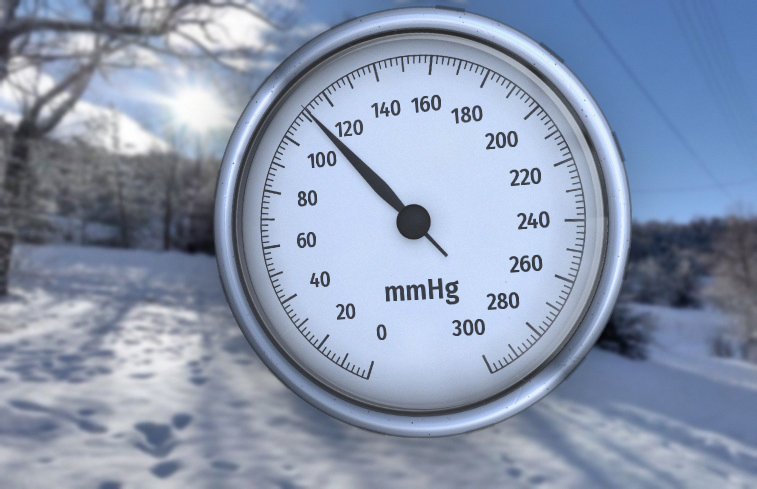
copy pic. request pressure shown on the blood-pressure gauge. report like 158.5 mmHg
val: 112 mmHg
